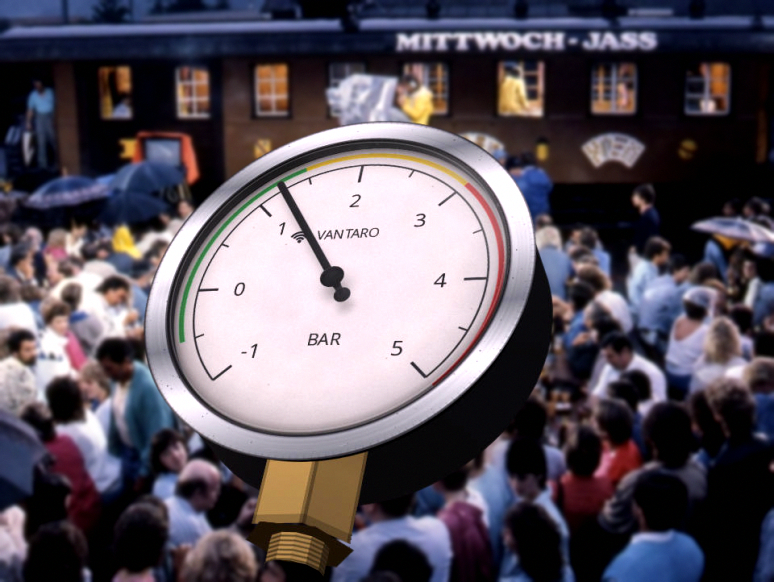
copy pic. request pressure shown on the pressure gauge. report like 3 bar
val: 1.25 bar
